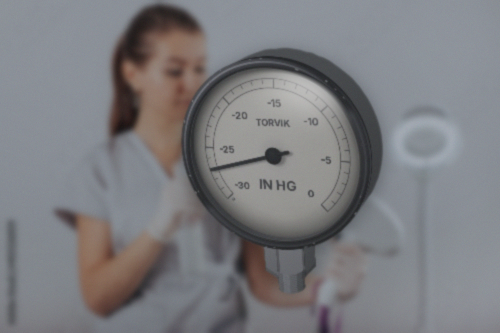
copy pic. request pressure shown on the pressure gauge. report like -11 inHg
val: -27 inHg
